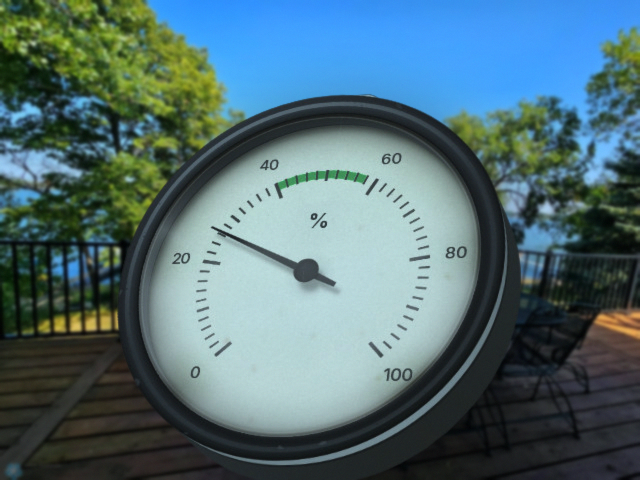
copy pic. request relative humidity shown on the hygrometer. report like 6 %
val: 26 %
